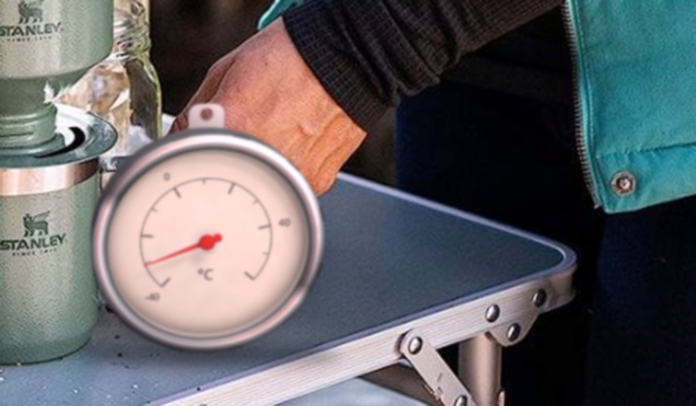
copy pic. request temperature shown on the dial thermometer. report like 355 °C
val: -30 °C
